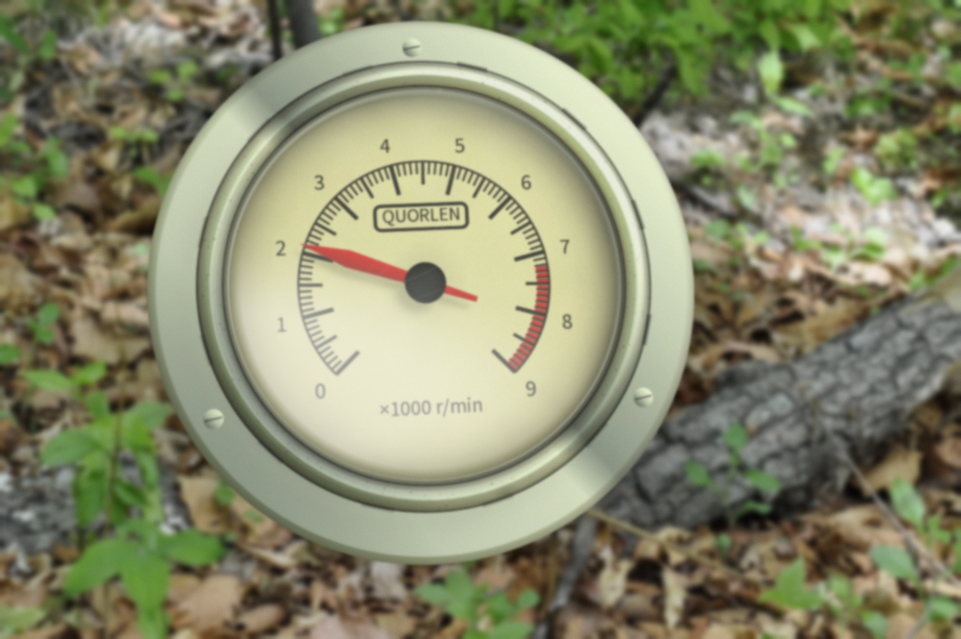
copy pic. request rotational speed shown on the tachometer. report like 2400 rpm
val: 2100 rpm
